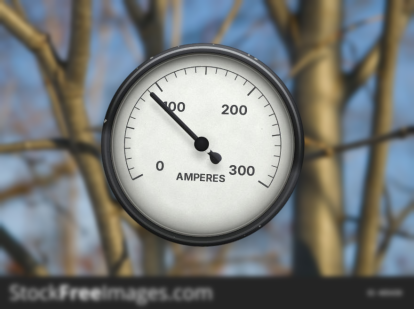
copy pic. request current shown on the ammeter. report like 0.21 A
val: 90 A
